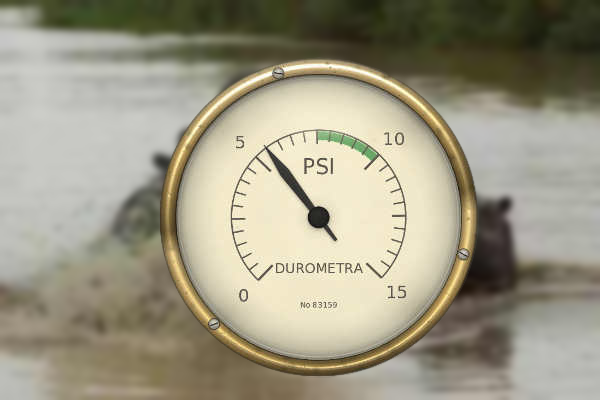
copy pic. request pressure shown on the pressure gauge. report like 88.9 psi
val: 5.5 psi
